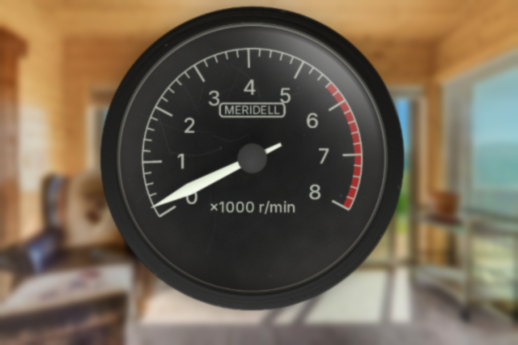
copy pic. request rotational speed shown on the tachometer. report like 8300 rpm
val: 200 rpm
